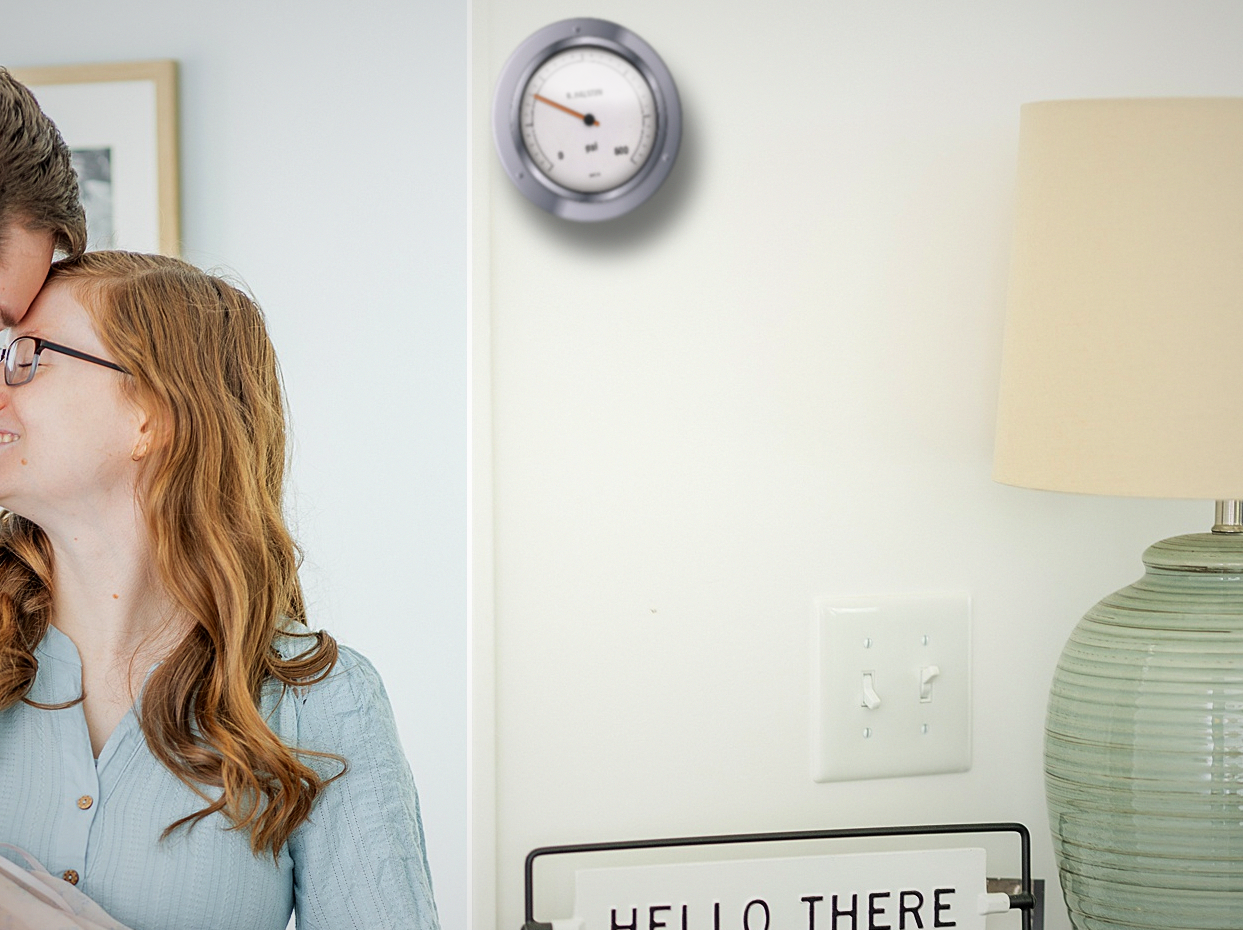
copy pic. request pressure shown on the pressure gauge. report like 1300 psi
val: 160 psi
